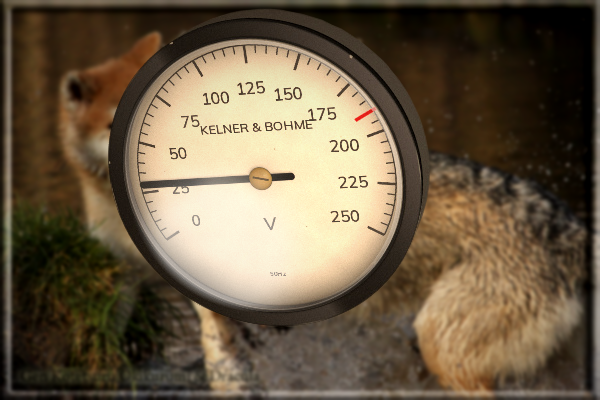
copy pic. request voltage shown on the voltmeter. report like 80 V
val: 30 V
